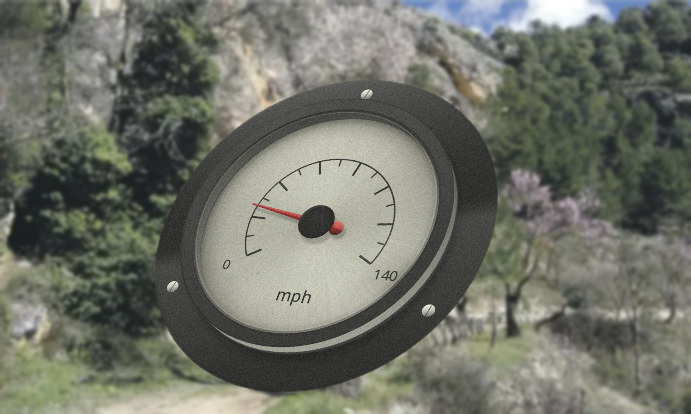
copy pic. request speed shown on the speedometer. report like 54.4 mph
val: 25 mph
